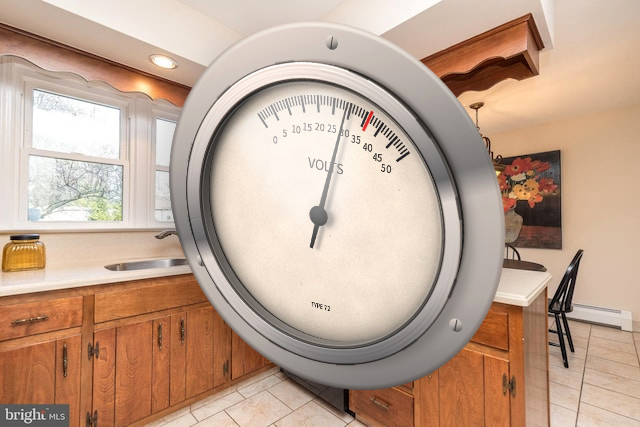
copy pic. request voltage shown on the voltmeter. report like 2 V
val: 30 V
